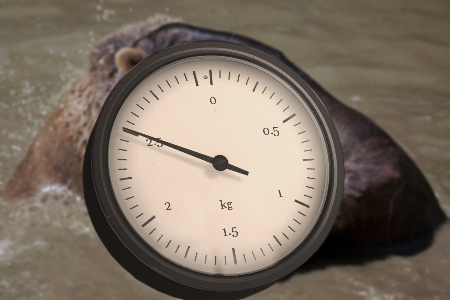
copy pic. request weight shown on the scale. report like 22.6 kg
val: 2.5 kg
